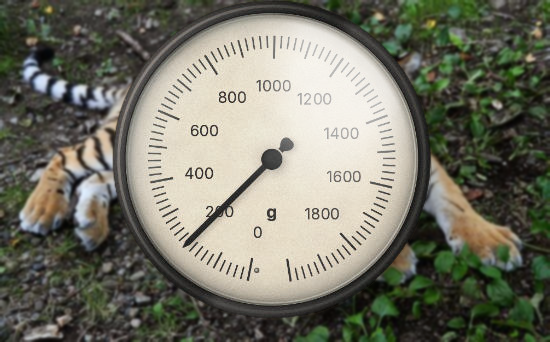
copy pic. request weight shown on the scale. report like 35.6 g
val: 200 g
